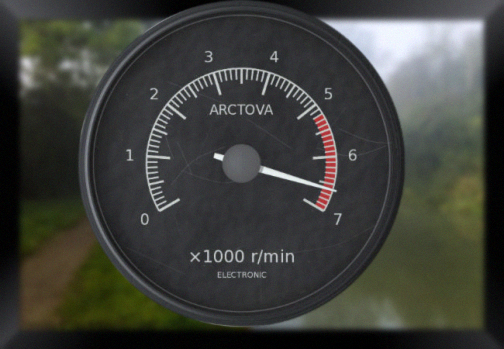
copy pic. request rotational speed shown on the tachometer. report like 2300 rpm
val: 6600 rpm
